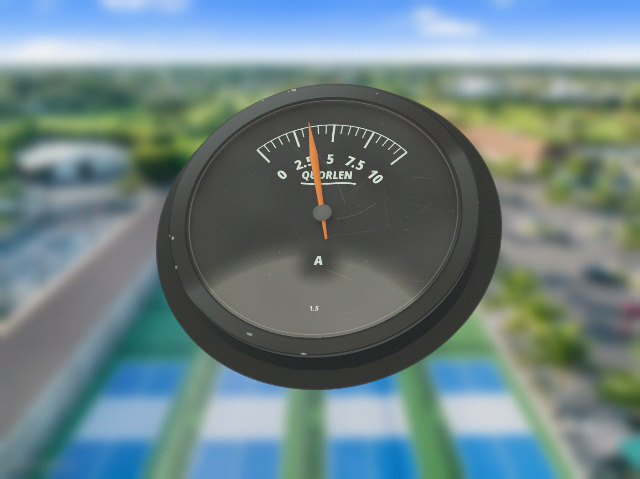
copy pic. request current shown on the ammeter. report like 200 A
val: 3.5 A
